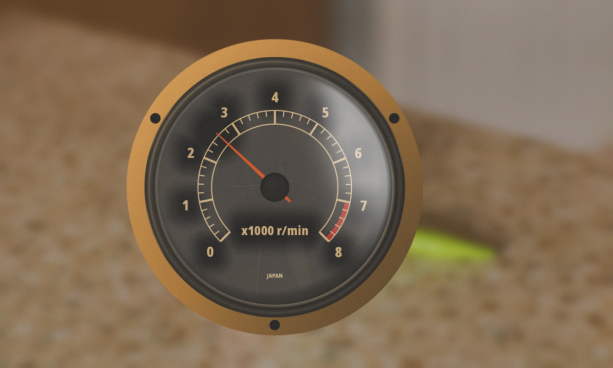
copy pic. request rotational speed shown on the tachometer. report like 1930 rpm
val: 2600 rpm
